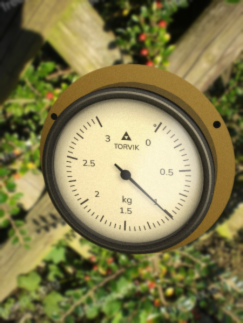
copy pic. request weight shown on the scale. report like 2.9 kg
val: 1 kg
